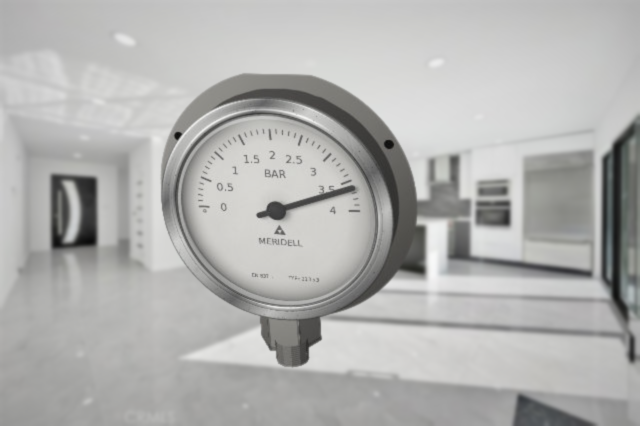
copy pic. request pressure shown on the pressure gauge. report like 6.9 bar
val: 3.6 bar
